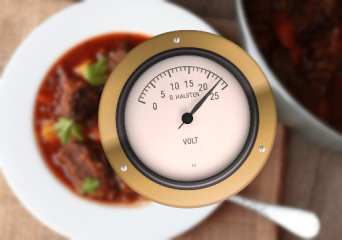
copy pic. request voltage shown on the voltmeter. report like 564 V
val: 23 V
